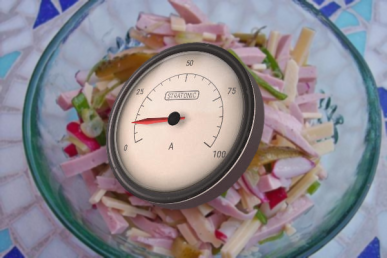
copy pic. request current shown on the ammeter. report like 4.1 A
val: 10 A
